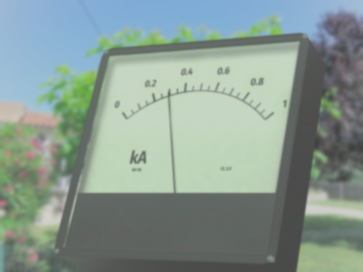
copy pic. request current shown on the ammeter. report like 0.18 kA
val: 0.3 kA
